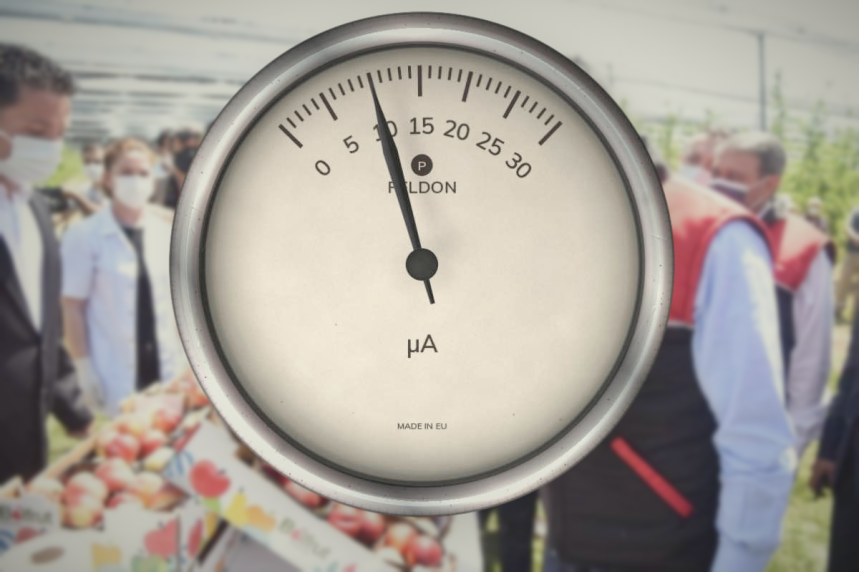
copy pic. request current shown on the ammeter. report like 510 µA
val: 10 µA
